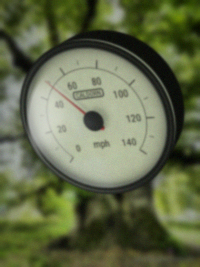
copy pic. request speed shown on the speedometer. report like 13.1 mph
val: 50 mph
